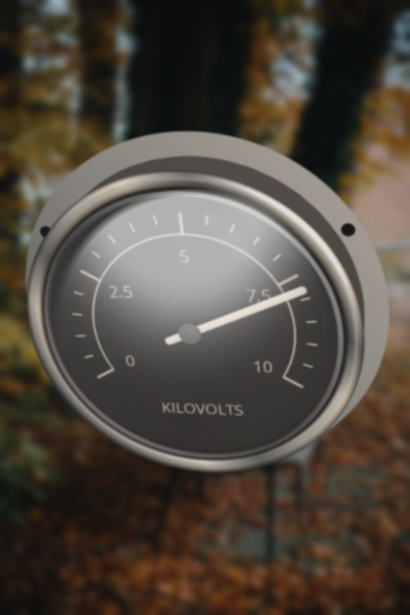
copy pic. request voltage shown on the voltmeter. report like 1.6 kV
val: 7.75 kV
